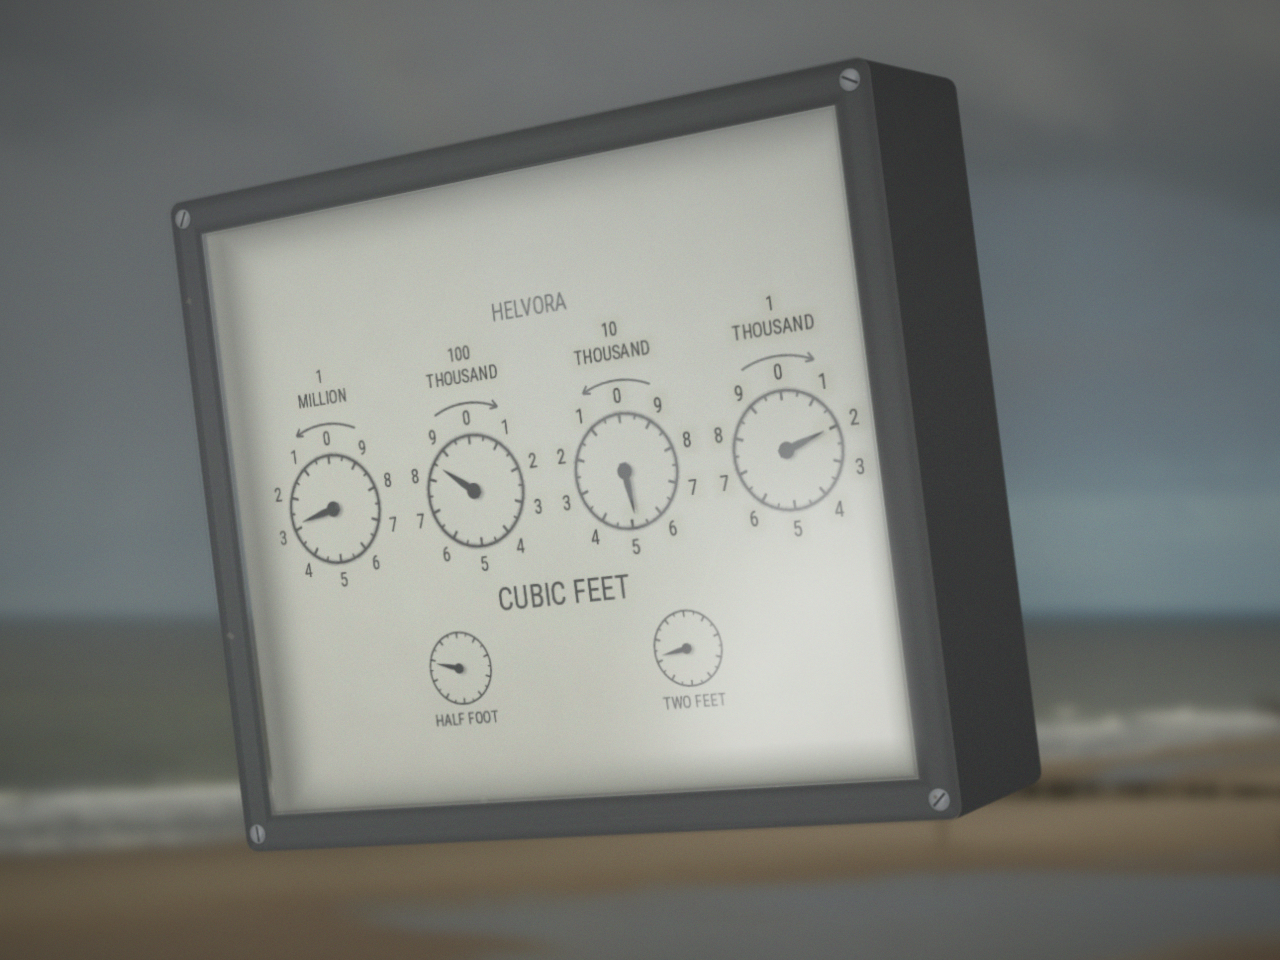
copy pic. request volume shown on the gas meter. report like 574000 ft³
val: 285200 ft³
